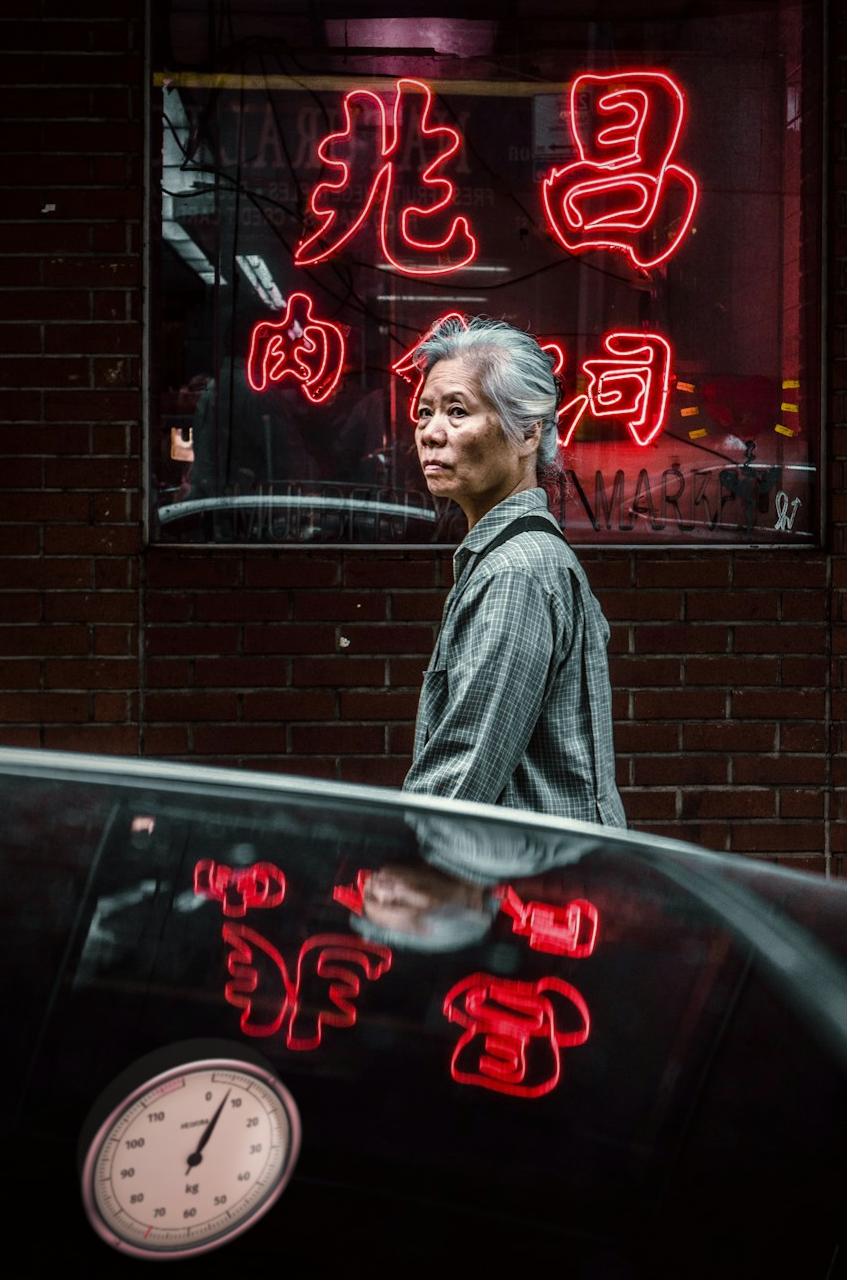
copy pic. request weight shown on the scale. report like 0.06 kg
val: 5 kg
